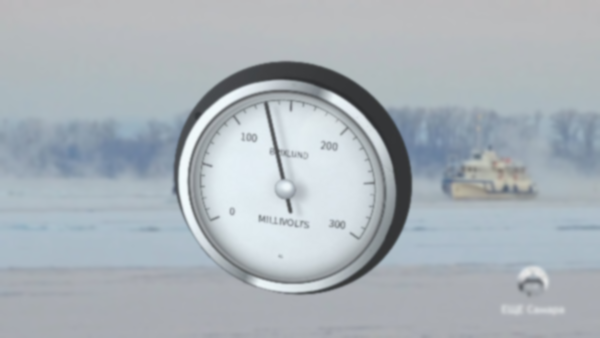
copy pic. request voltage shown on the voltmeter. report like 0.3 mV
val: 130 mV
